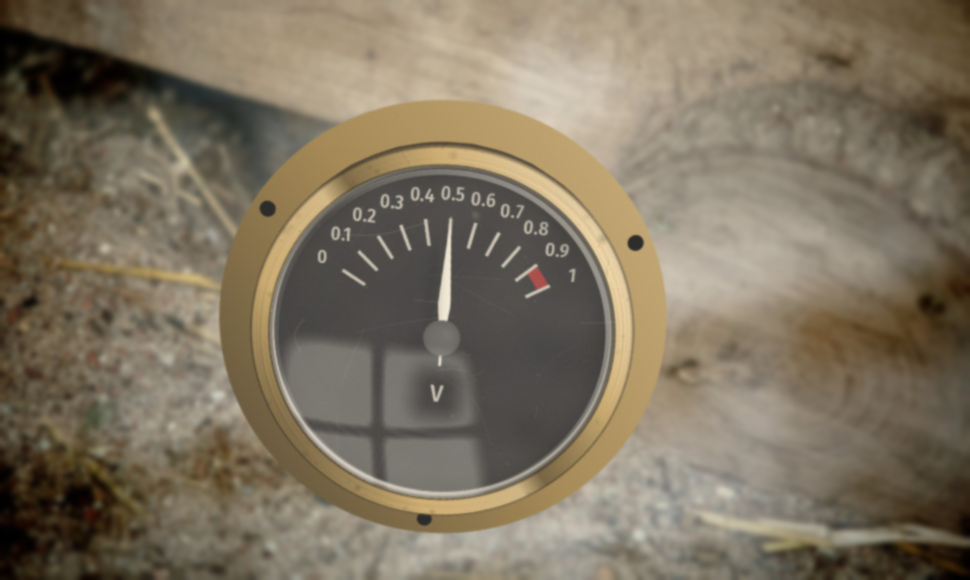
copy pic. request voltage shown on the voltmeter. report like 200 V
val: 0.5 V
